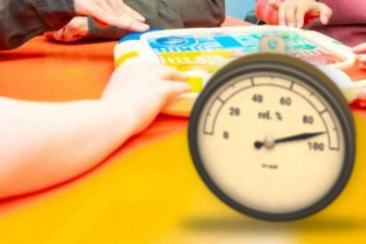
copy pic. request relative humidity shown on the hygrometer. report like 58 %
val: 90 %
